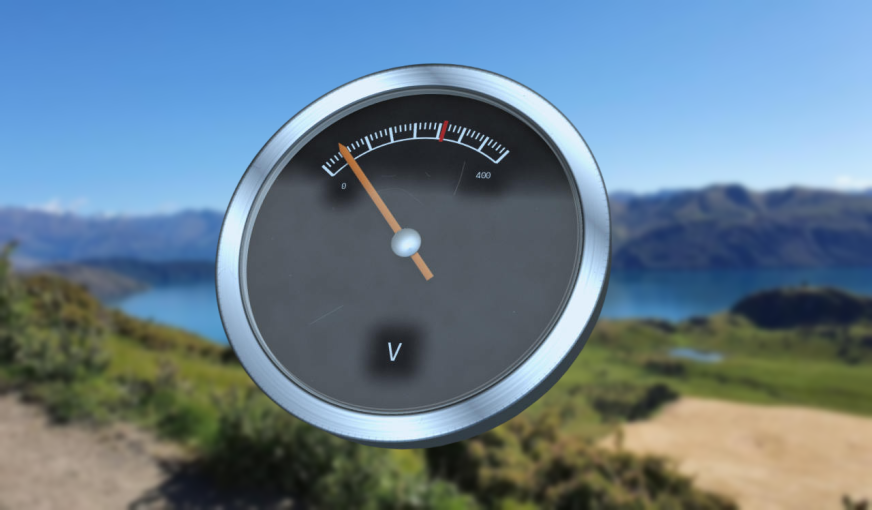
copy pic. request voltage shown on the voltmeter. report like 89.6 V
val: 50 V
